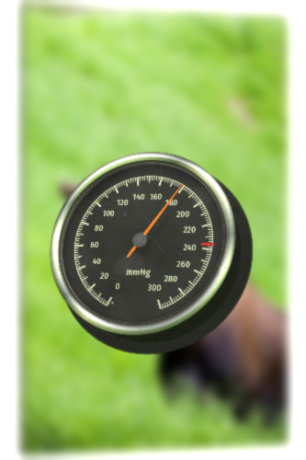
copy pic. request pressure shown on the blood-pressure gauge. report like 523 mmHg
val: 180 mmHg
